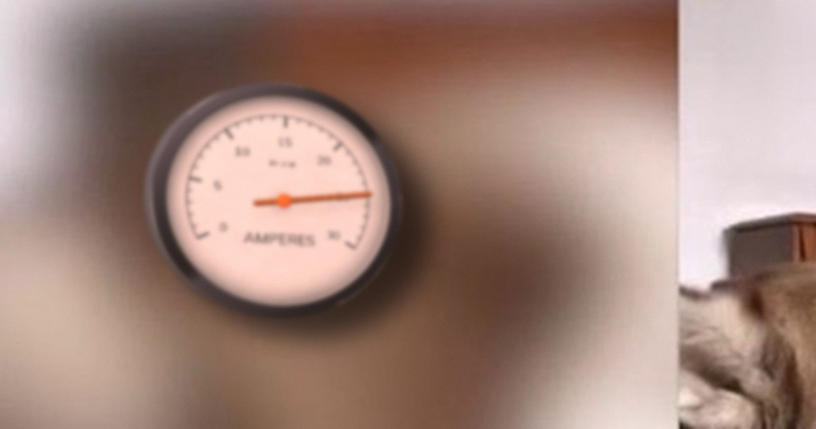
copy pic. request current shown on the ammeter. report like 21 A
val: 25 A
